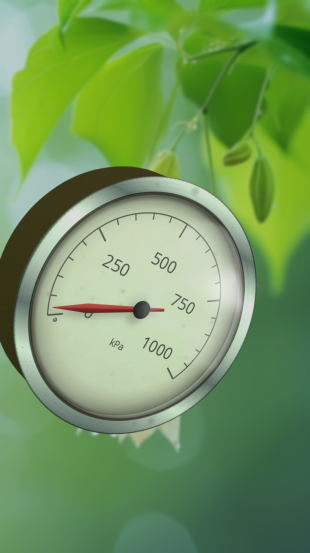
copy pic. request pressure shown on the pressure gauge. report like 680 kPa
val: 25 kPa
